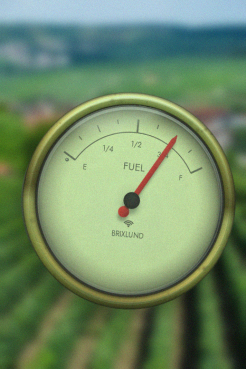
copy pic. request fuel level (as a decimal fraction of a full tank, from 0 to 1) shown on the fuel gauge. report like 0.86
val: 0.75
